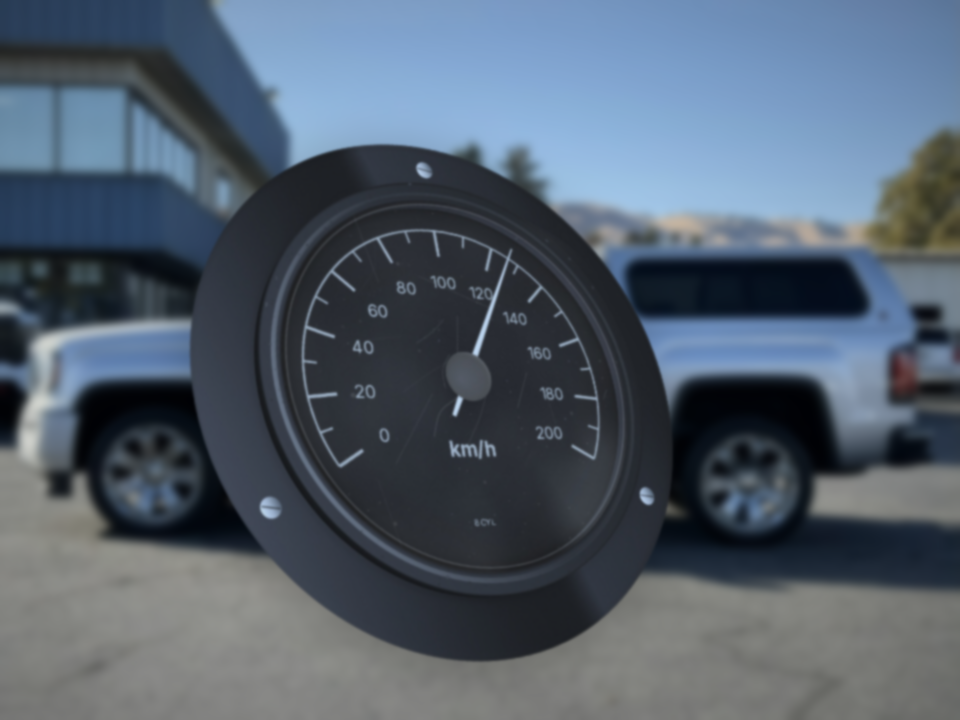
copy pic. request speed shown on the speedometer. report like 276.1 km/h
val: 125 km/h
